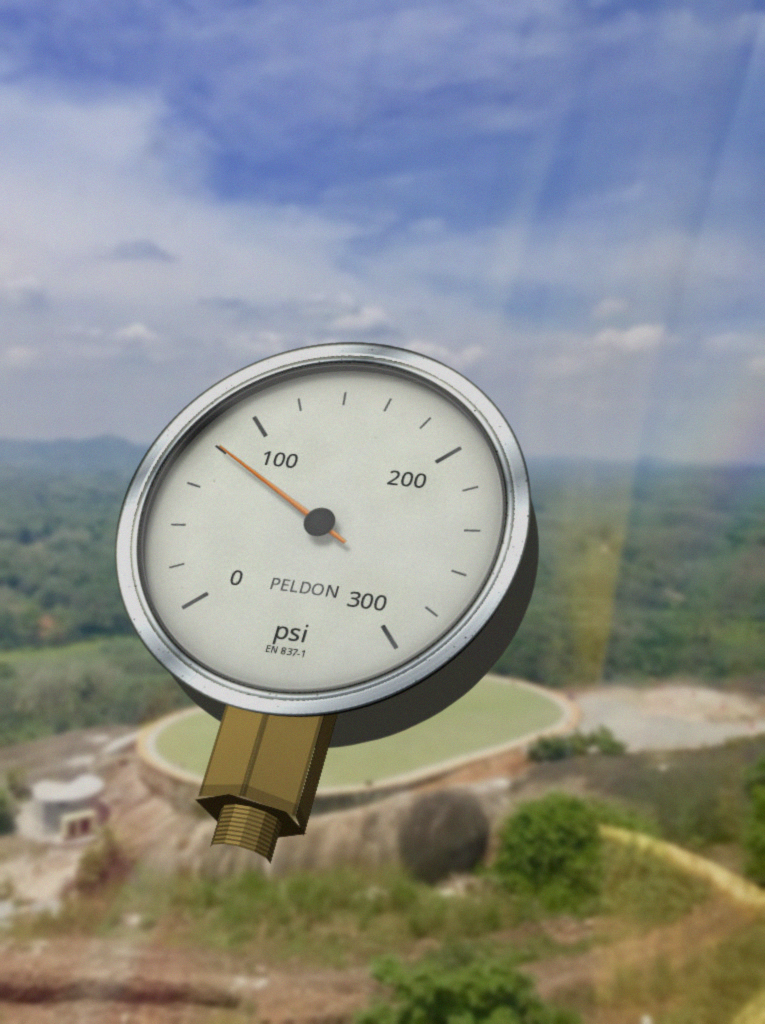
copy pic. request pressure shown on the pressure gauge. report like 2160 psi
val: 80 psi
